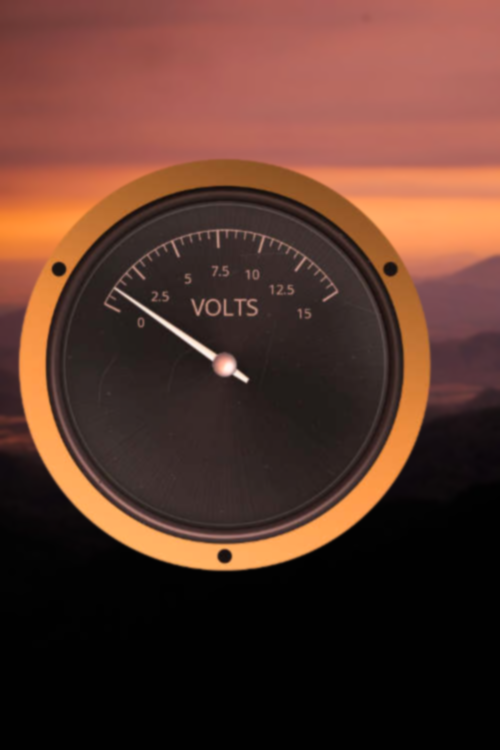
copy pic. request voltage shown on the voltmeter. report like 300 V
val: 1 V
